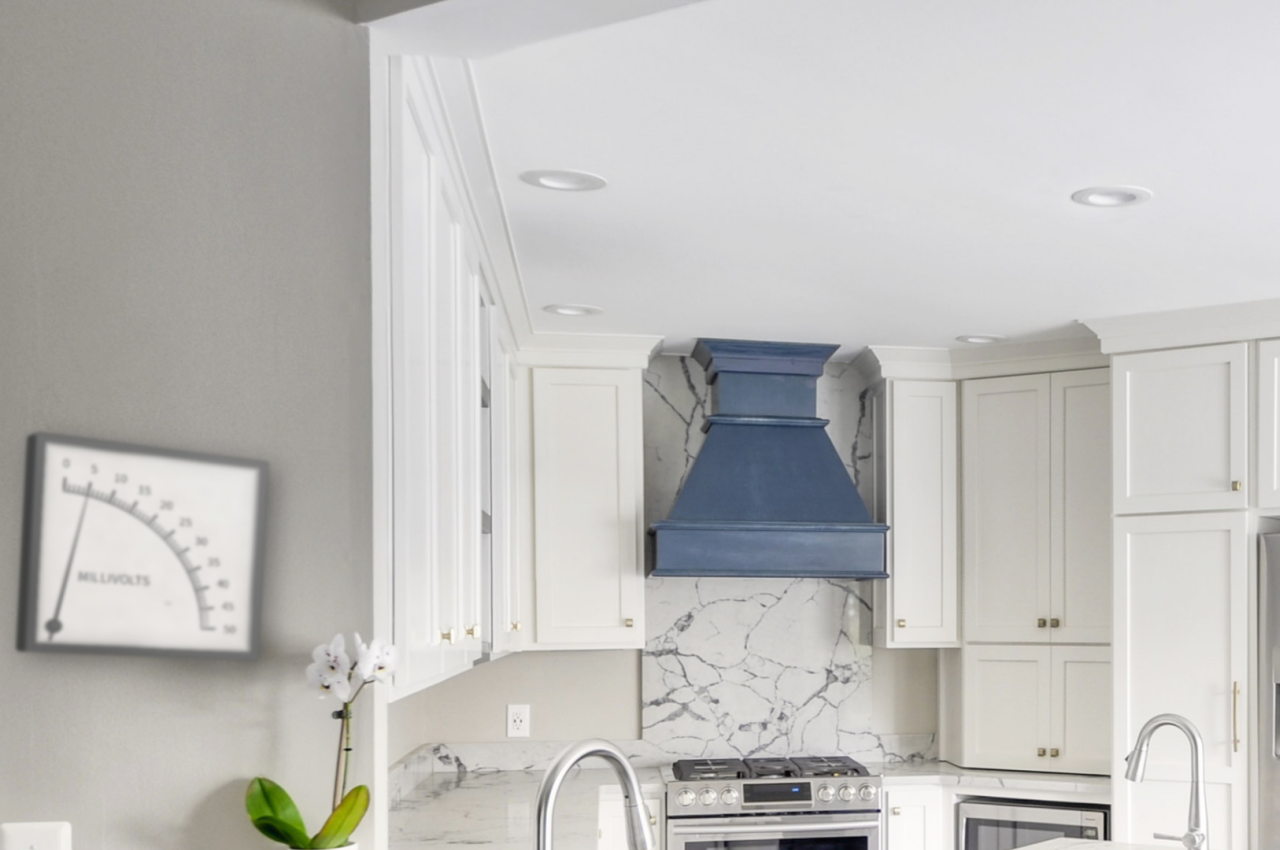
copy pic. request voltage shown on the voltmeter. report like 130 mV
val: 5 mV
